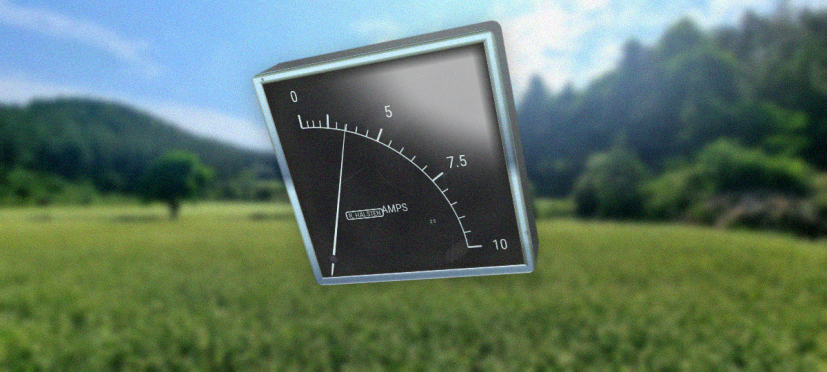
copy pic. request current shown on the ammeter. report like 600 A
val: 3.5 A
